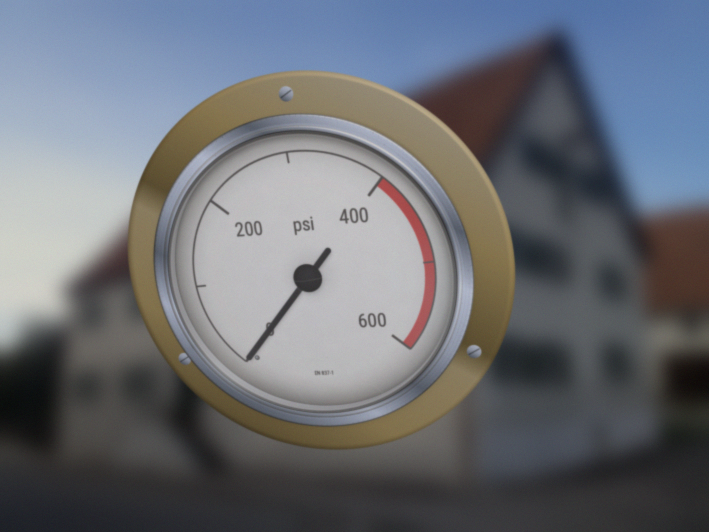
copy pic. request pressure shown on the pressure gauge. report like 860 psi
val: 0 psi
